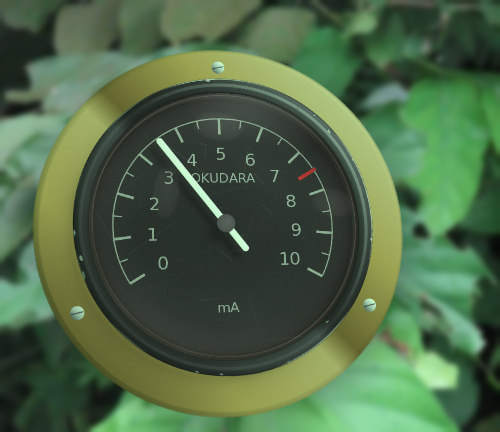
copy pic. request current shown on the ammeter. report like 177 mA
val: 3.5 mA
